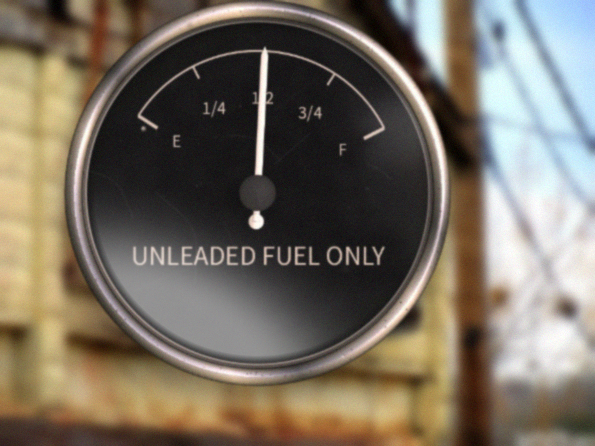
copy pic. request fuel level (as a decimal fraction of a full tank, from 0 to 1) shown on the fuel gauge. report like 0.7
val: 0.5
